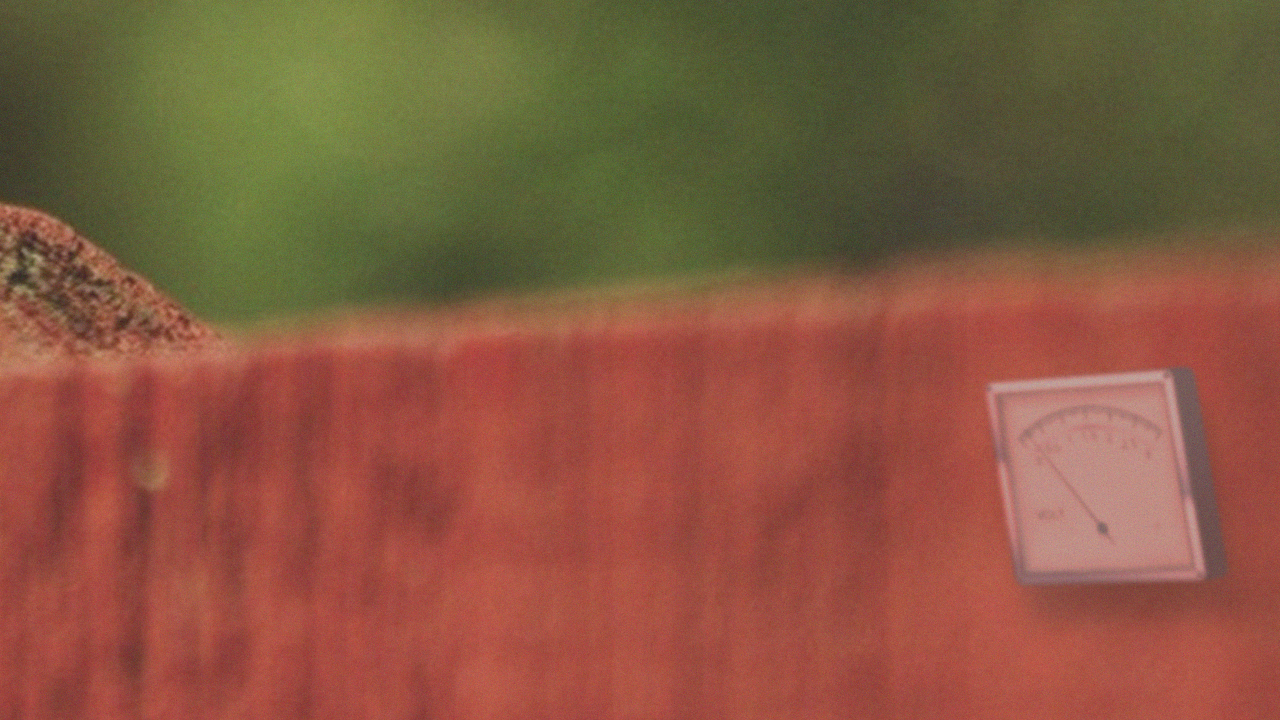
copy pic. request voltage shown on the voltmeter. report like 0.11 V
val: 0.25 V
